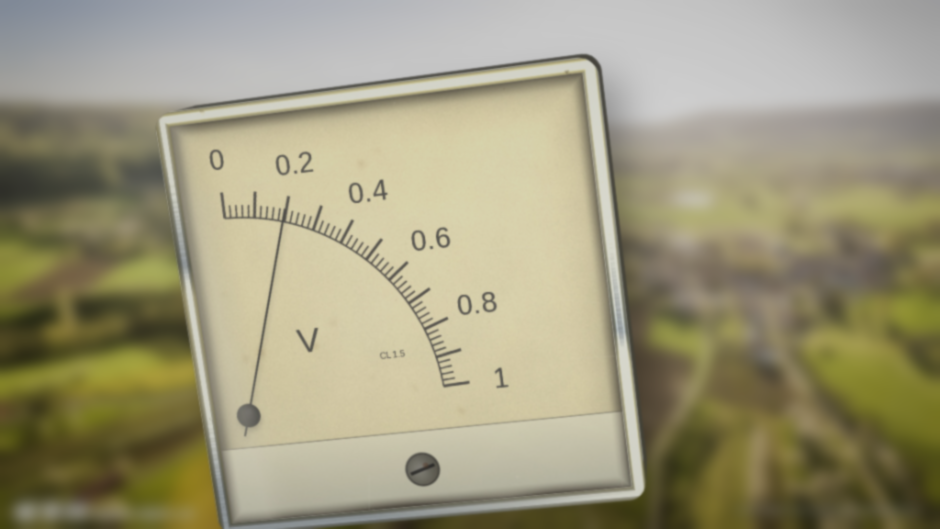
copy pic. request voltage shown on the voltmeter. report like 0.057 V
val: 0.2 V
